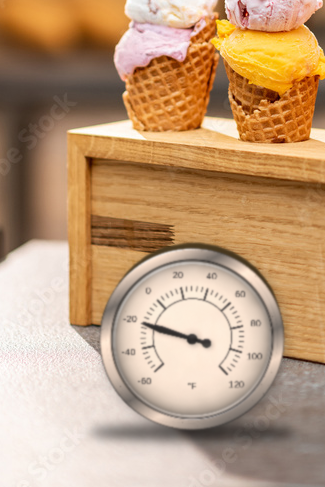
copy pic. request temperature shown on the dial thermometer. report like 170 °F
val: -20 °F
